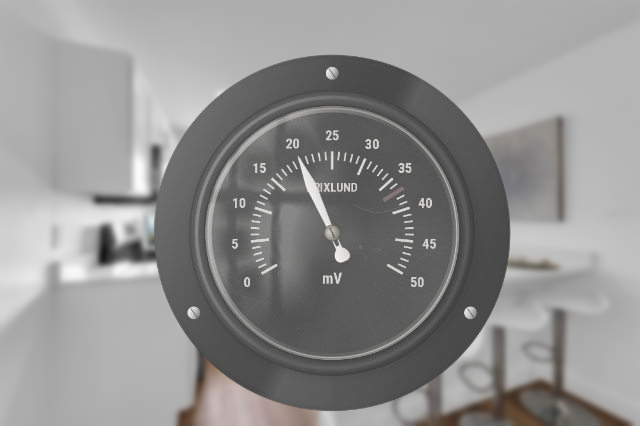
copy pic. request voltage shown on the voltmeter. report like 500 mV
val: 20 mV
